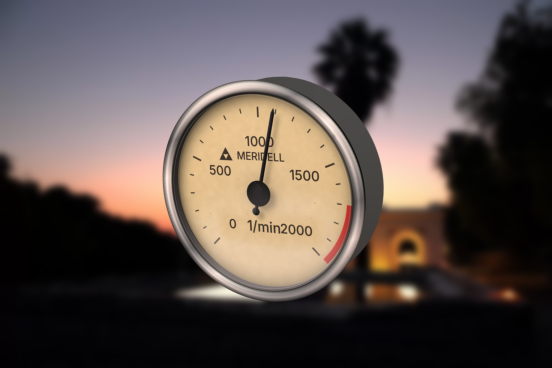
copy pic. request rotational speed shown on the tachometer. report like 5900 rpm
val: 1100 rpm
